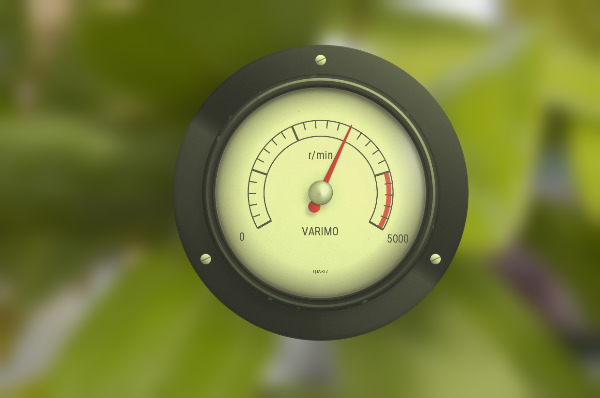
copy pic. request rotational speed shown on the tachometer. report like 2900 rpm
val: 3000 rpm
